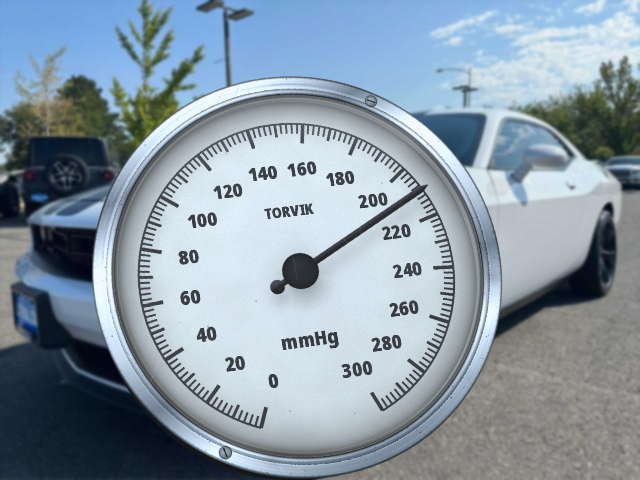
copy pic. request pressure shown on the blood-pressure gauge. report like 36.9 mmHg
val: 210 mmHg
